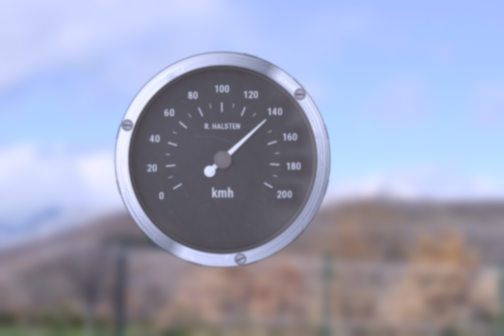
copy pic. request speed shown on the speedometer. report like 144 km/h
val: 140 km/h
